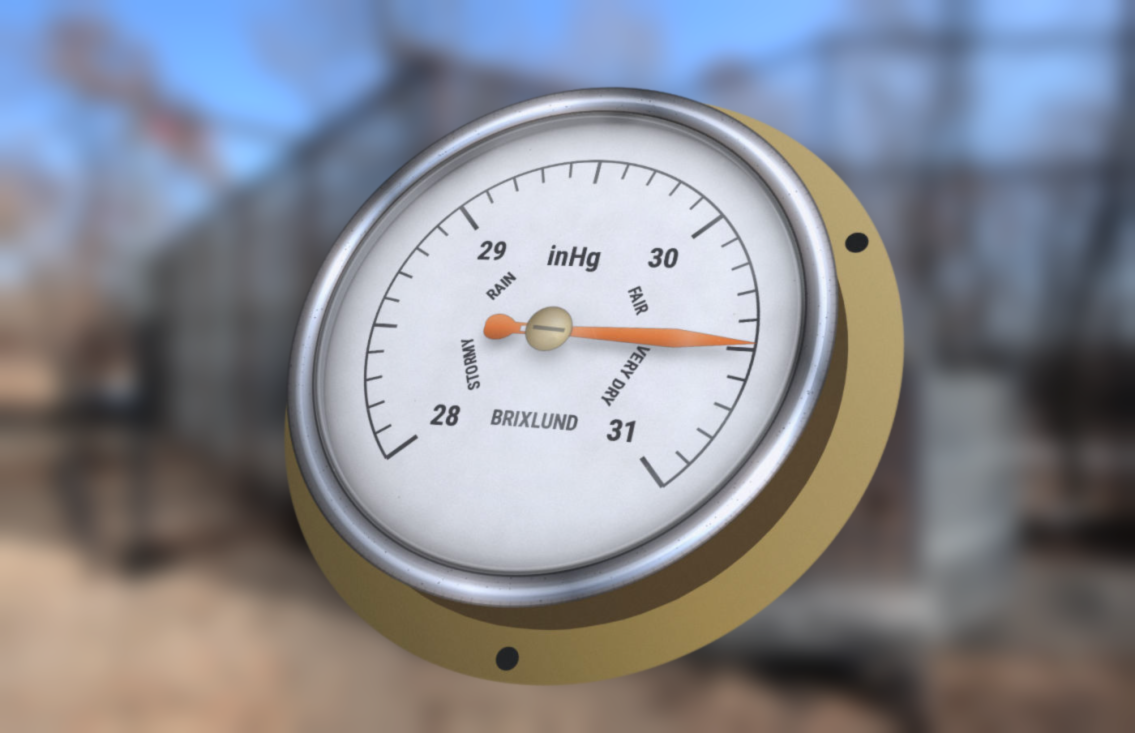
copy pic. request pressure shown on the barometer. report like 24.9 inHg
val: 30.5 inHg
